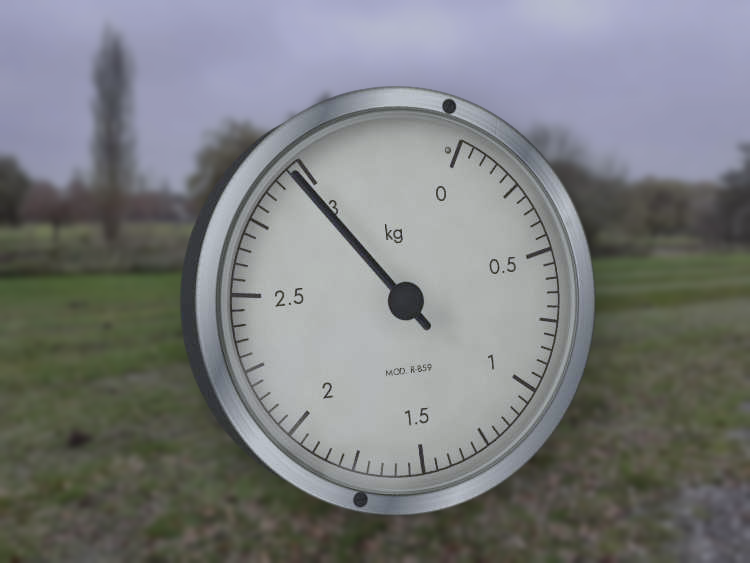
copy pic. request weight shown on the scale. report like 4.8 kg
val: 2.95 kg
